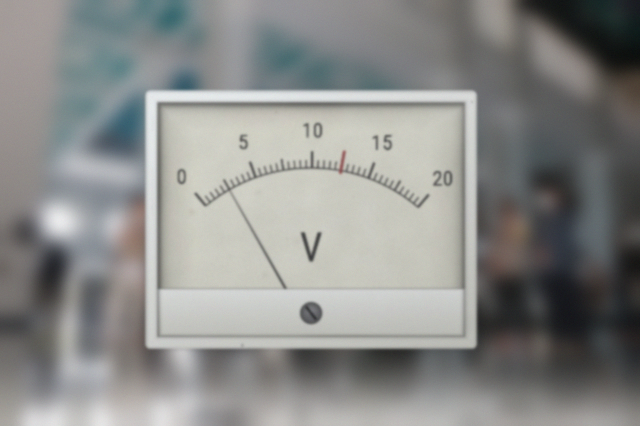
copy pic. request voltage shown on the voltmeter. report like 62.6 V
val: 2.5 V
